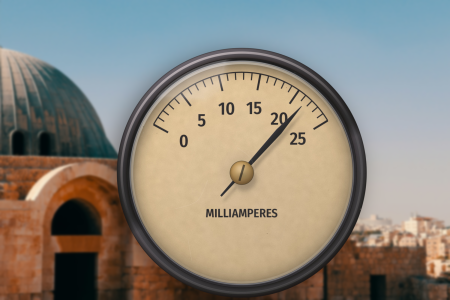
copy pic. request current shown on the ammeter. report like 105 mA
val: 21.5 mA
